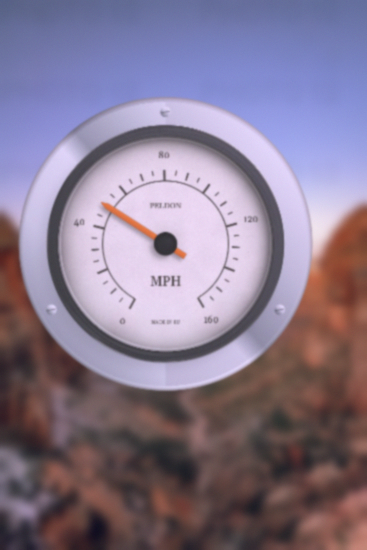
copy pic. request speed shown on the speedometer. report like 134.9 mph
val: 50 mph
